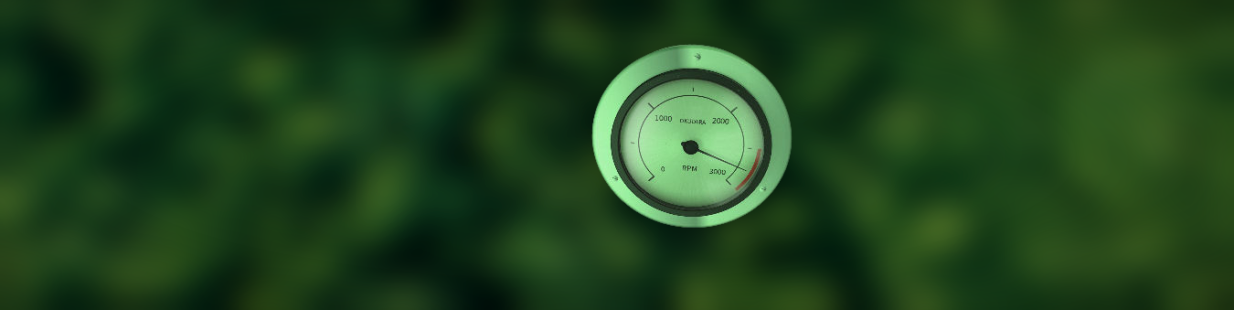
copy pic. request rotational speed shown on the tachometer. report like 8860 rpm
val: 2750 rpm
